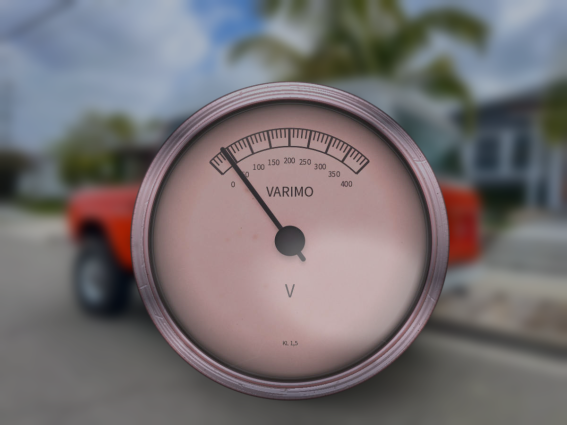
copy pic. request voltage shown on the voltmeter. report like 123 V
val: 40 V
